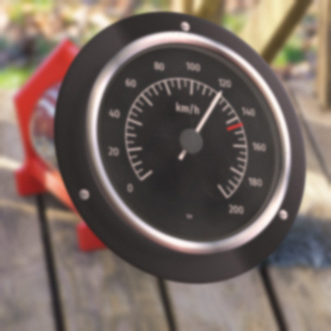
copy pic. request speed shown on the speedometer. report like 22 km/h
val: 120 km/h
